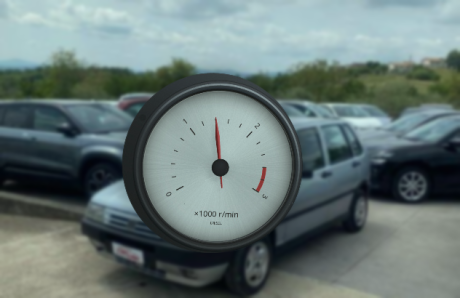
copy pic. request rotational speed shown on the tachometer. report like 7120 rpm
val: 1400 rpm
